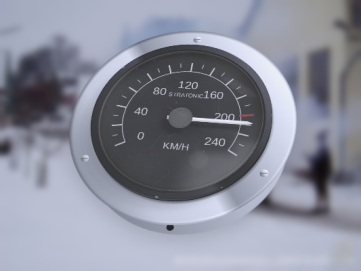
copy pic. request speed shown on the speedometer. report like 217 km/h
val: 210 km/h
